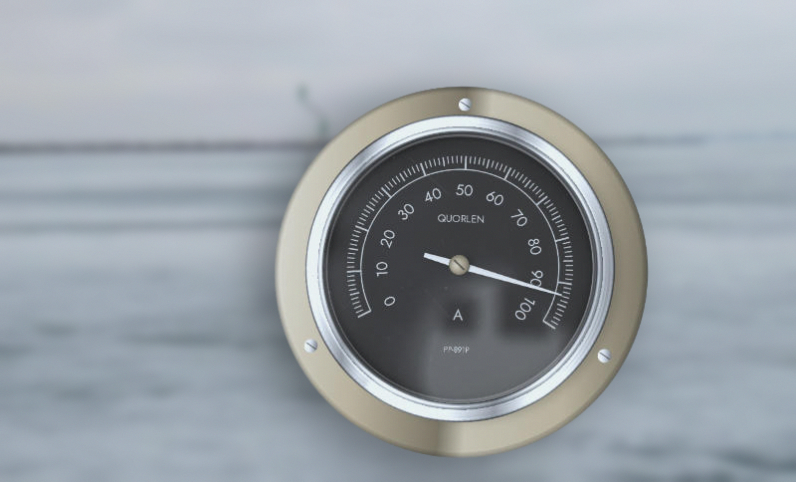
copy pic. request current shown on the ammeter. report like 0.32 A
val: 93 A
